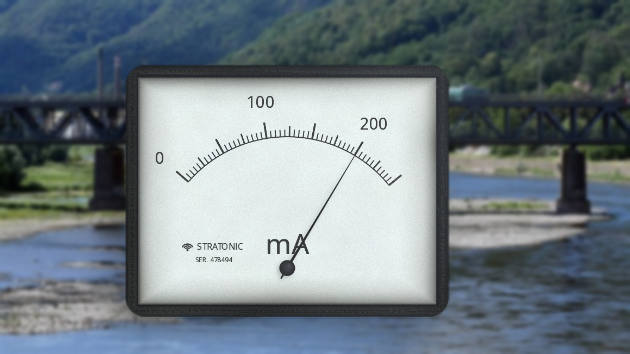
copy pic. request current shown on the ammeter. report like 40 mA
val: 200 mA
